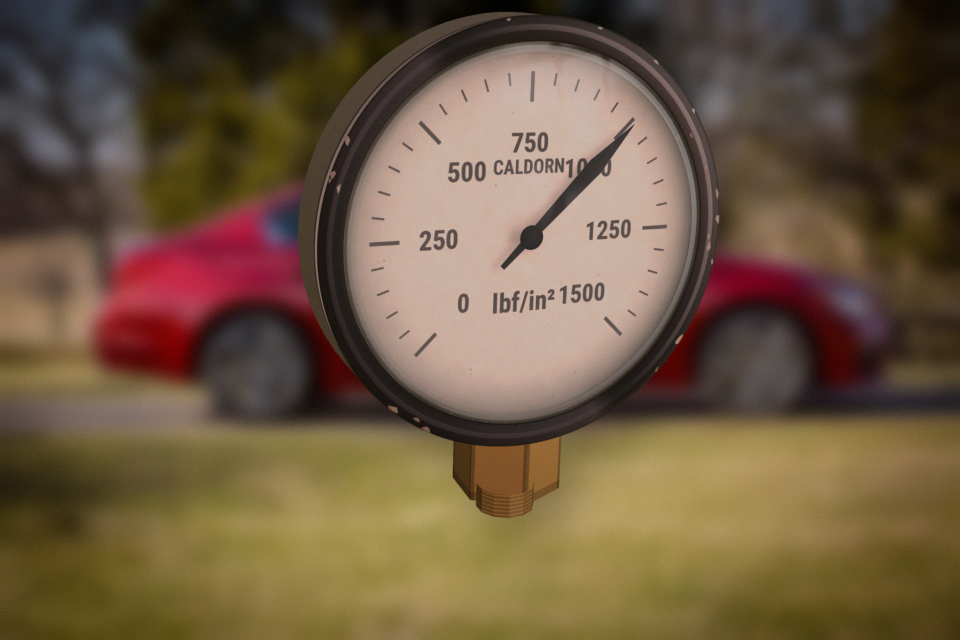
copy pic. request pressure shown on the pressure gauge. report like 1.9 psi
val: 1000 psi
